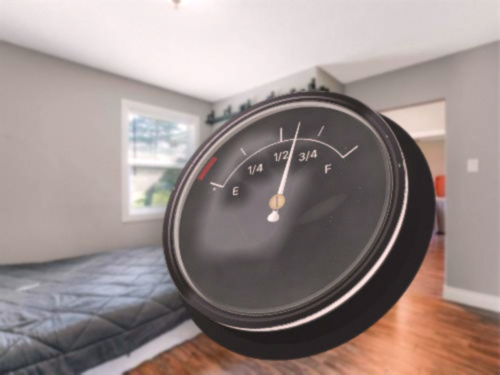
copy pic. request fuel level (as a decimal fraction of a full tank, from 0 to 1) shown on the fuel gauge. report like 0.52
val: 0.625
